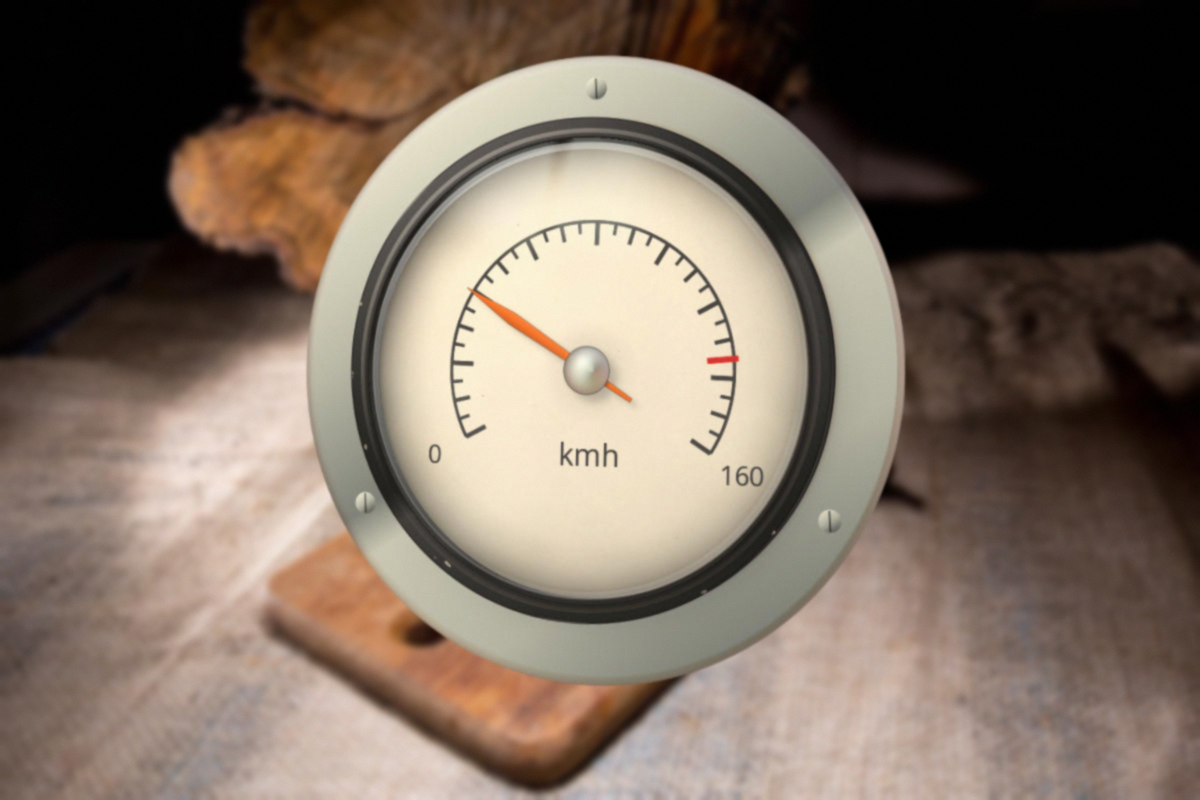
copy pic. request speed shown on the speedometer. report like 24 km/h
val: 40 km/h
